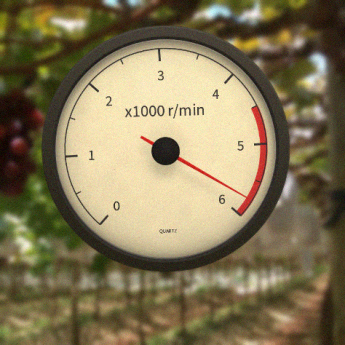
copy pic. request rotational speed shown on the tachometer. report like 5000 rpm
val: 5750 rpm
